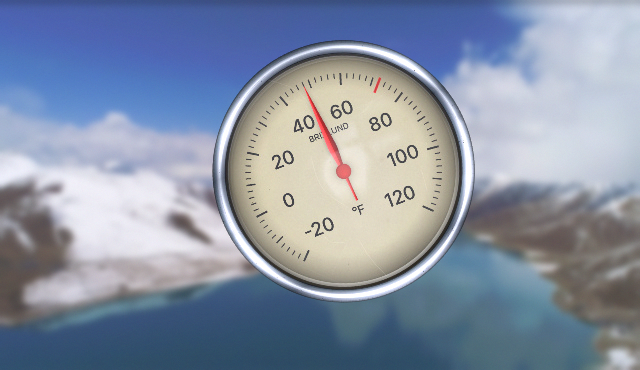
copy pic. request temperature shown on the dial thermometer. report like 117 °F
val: 48 °F
